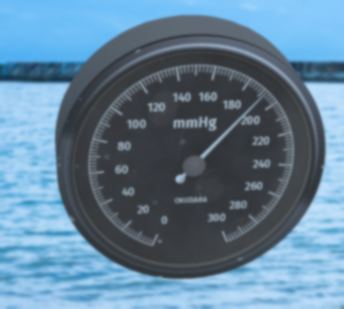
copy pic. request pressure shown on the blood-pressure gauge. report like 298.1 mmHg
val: 190 mmHg
